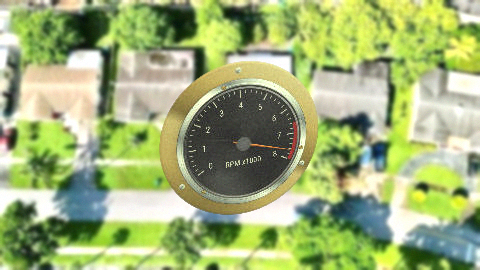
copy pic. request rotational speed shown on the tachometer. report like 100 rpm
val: 7600 rpm
